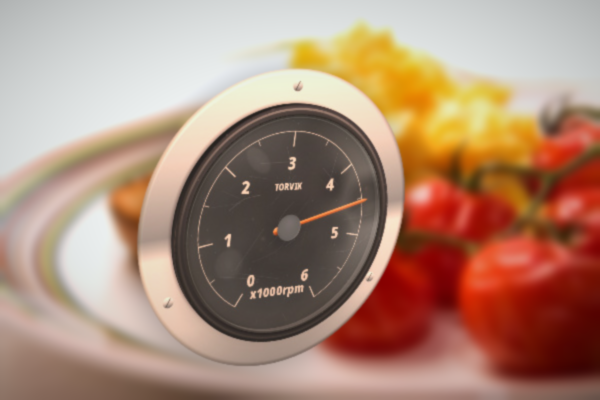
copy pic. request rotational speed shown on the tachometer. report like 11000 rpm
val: 4500 rpm
